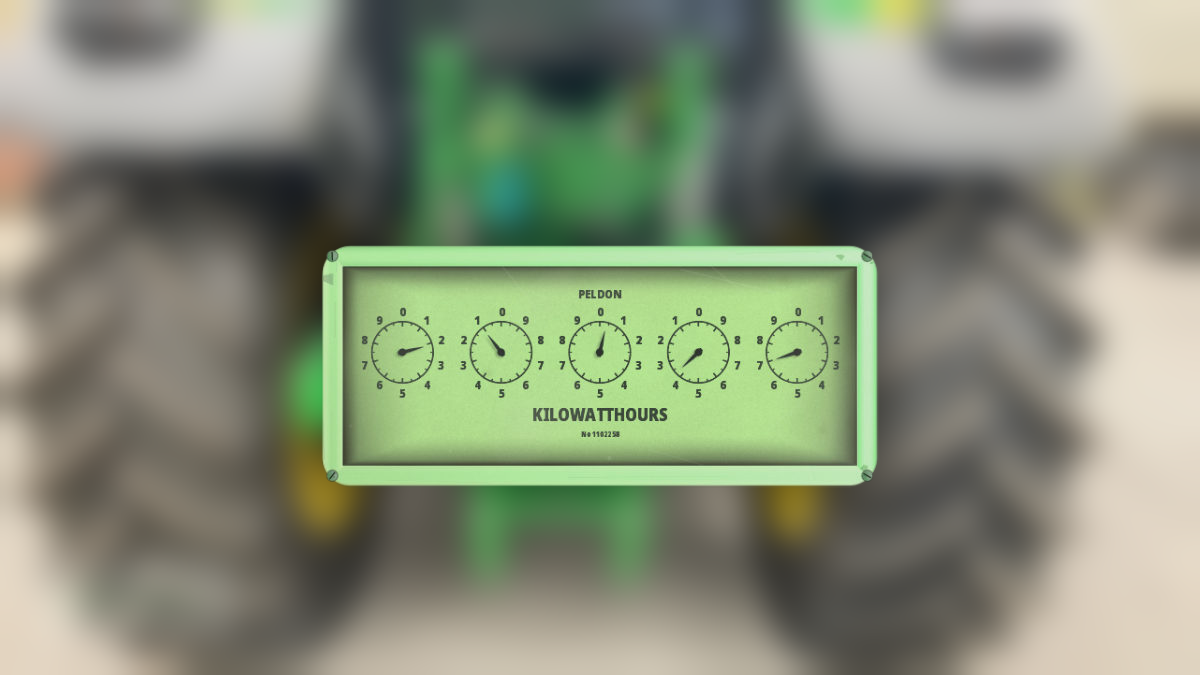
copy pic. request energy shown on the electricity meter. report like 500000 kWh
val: 21037 kWh
